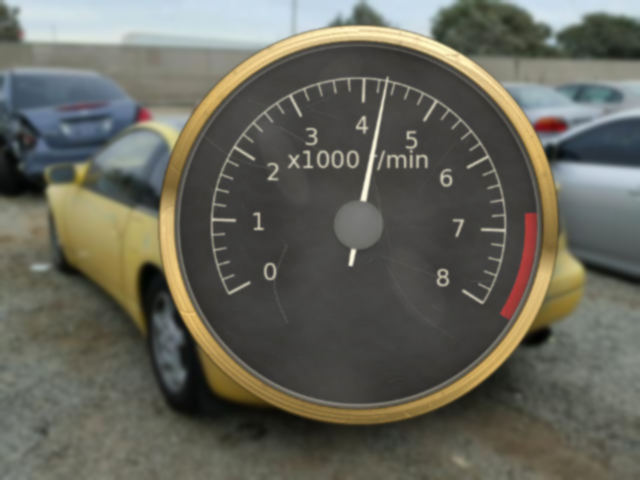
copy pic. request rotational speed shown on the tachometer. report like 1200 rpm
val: 4300 rpm
